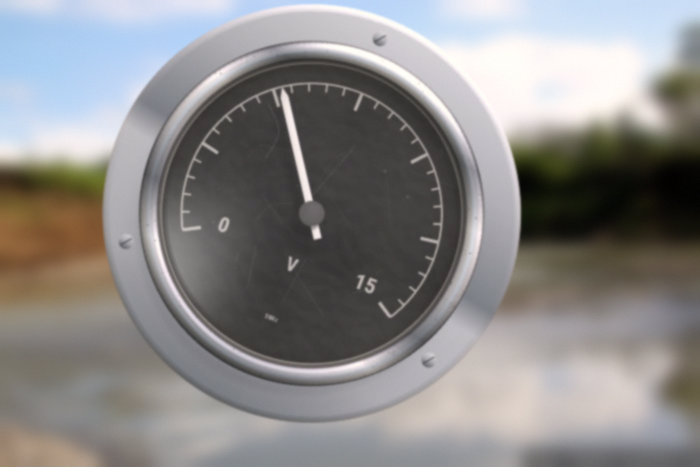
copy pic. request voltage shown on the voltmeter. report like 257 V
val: 5.25 V
